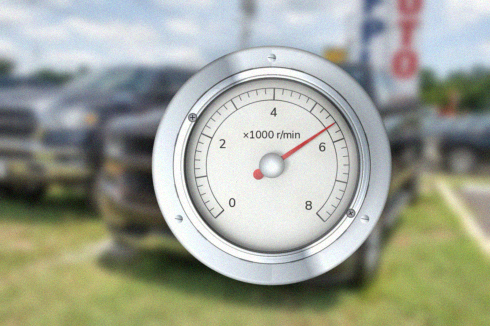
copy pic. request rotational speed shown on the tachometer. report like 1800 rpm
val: 5600 rpm
